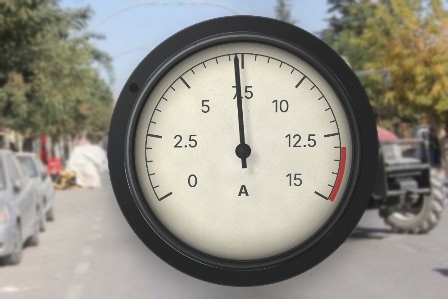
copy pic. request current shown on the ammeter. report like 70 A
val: 7.25 A
